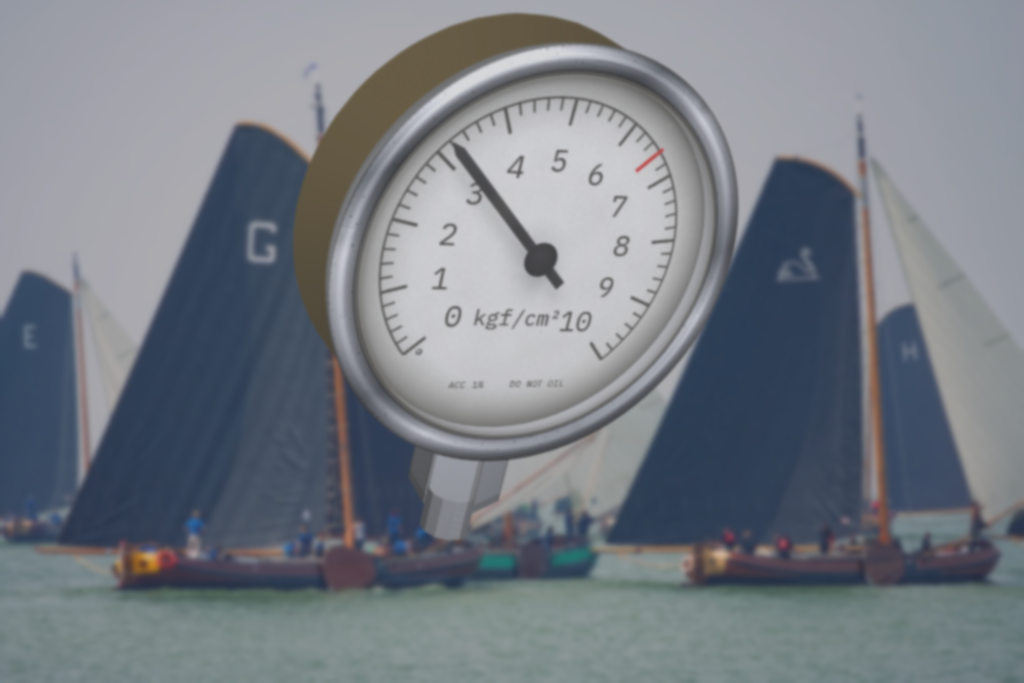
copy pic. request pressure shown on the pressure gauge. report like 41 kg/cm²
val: 3.2 kg/cm²
